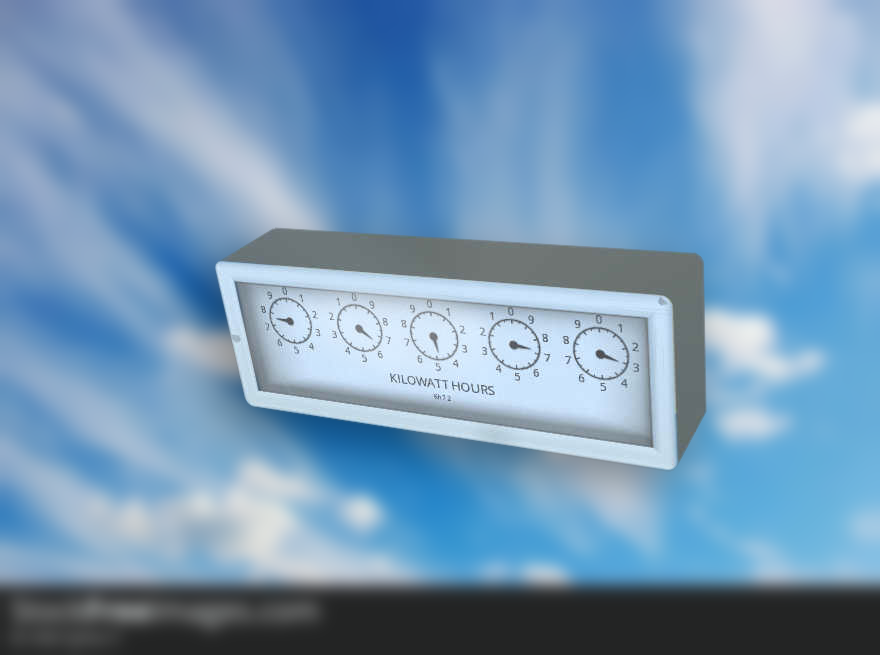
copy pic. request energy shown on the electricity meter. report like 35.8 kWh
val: 76473 kWh
